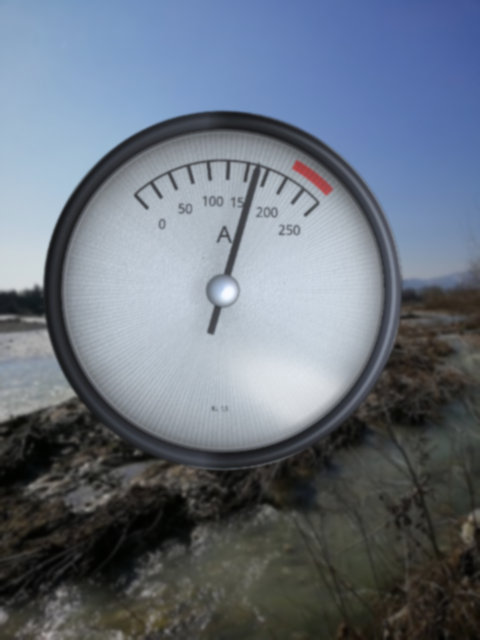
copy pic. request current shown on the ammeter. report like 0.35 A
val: 162.5 A
